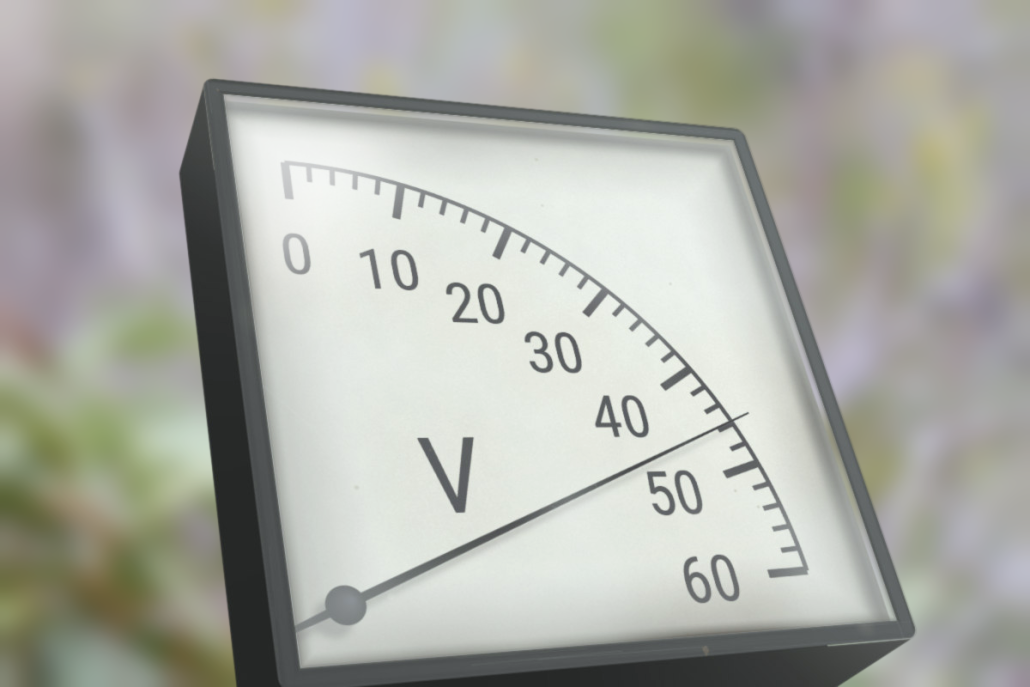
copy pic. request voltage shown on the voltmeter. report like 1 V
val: 46 V
